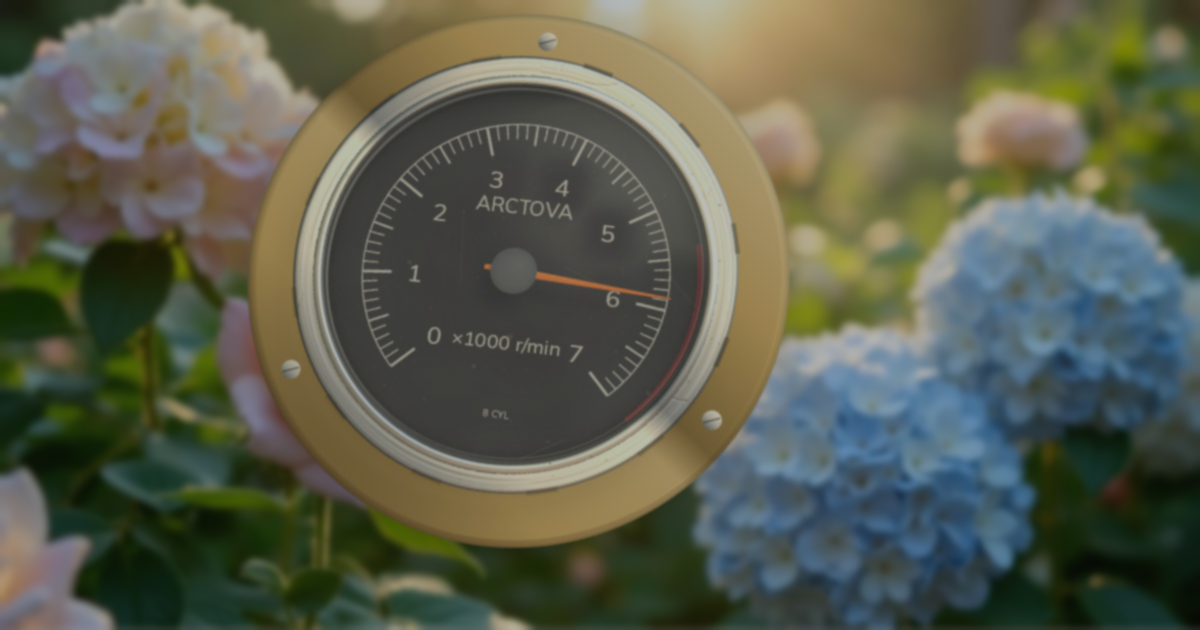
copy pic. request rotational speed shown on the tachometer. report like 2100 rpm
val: 5900 rpm
